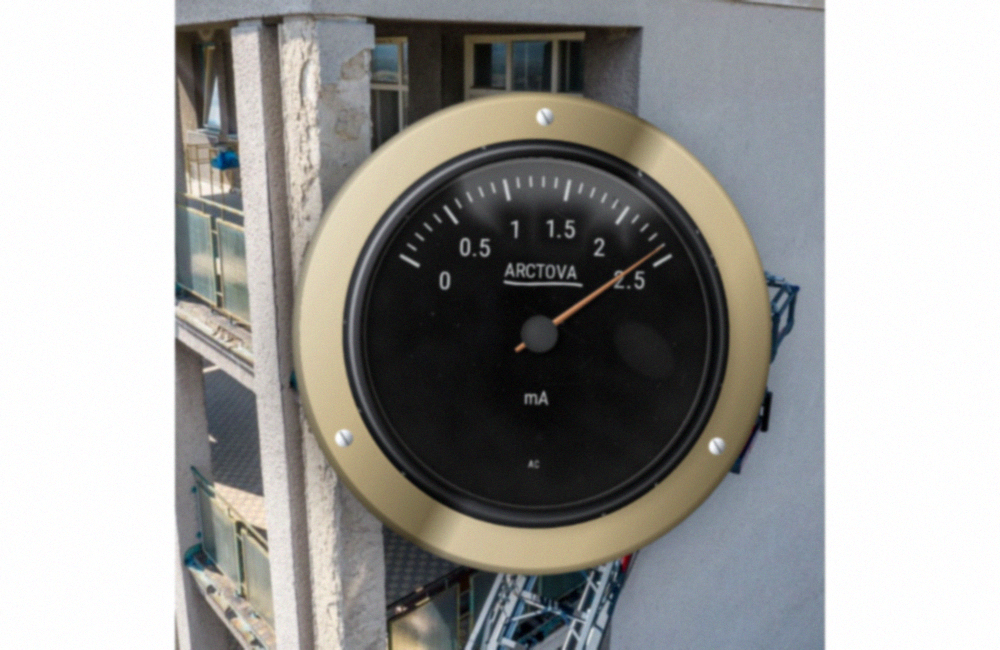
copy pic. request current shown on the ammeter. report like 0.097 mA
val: 2.4 mA
